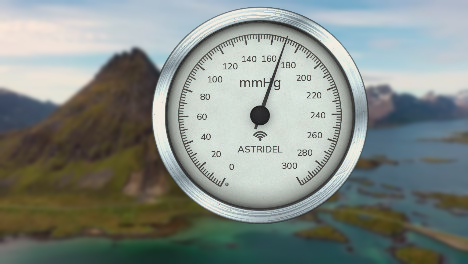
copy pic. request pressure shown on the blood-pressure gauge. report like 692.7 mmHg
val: 170 mmHg
